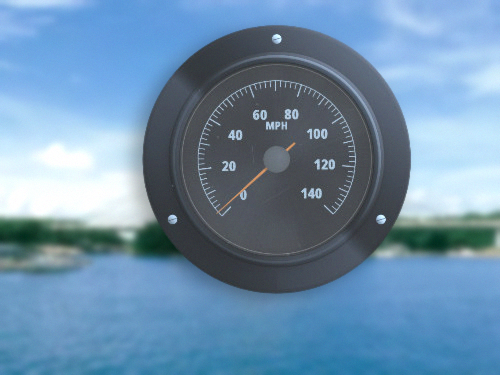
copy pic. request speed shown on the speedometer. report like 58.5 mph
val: 2 mph
